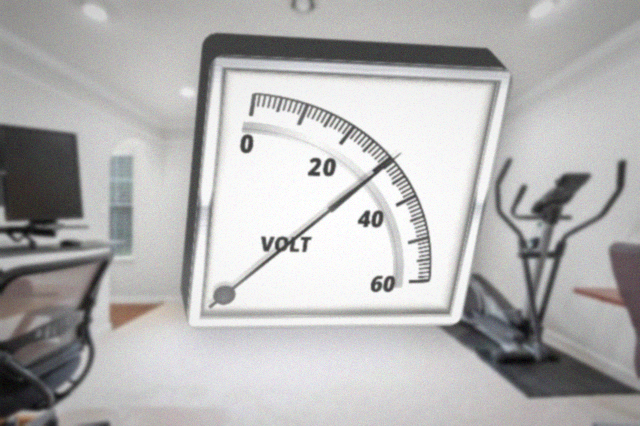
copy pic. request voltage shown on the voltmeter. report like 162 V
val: 30 V
